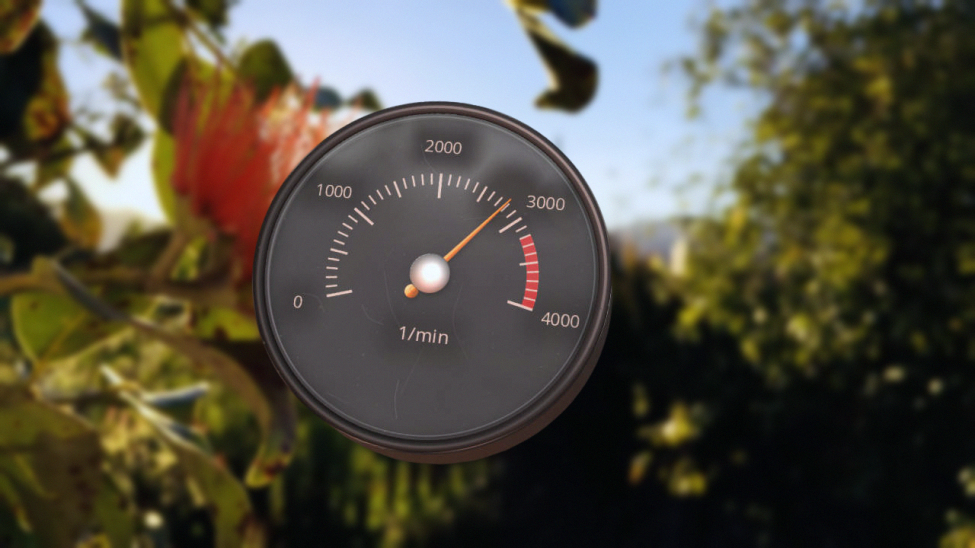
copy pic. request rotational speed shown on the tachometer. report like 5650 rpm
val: 2800 rpm
